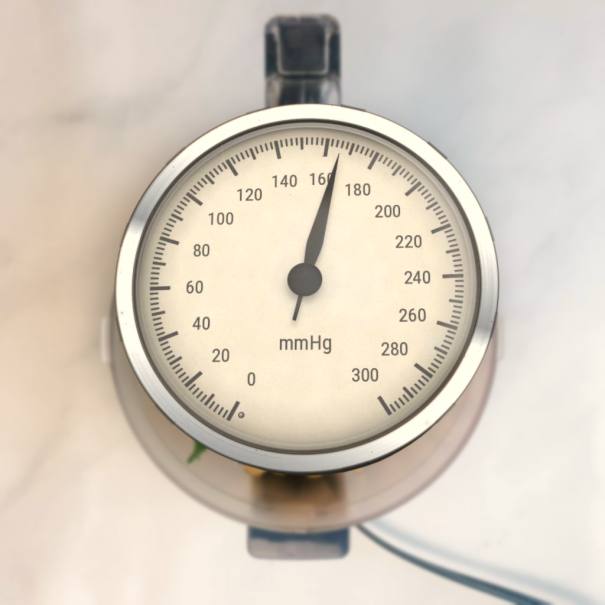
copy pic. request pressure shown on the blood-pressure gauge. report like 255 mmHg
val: 166 mmHg
